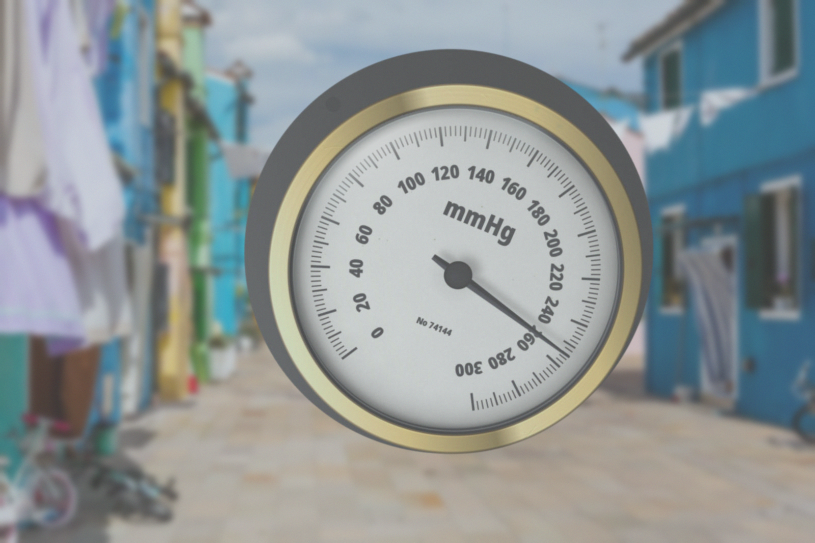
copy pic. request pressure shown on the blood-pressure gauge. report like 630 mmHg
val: 254 mmHg
